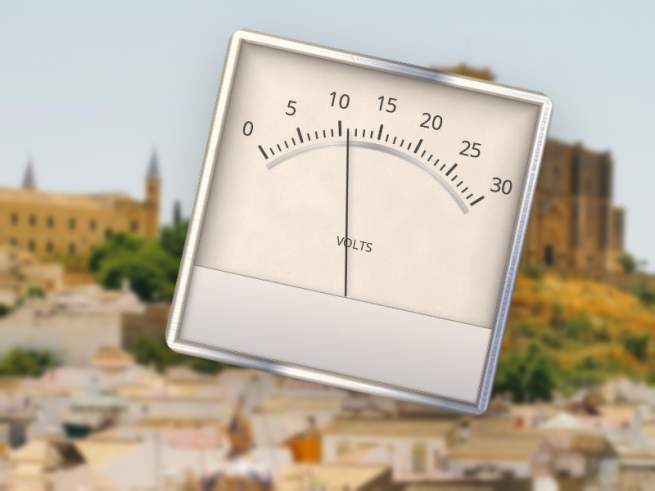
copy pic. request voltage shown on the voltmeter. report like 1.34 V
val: 11 V
